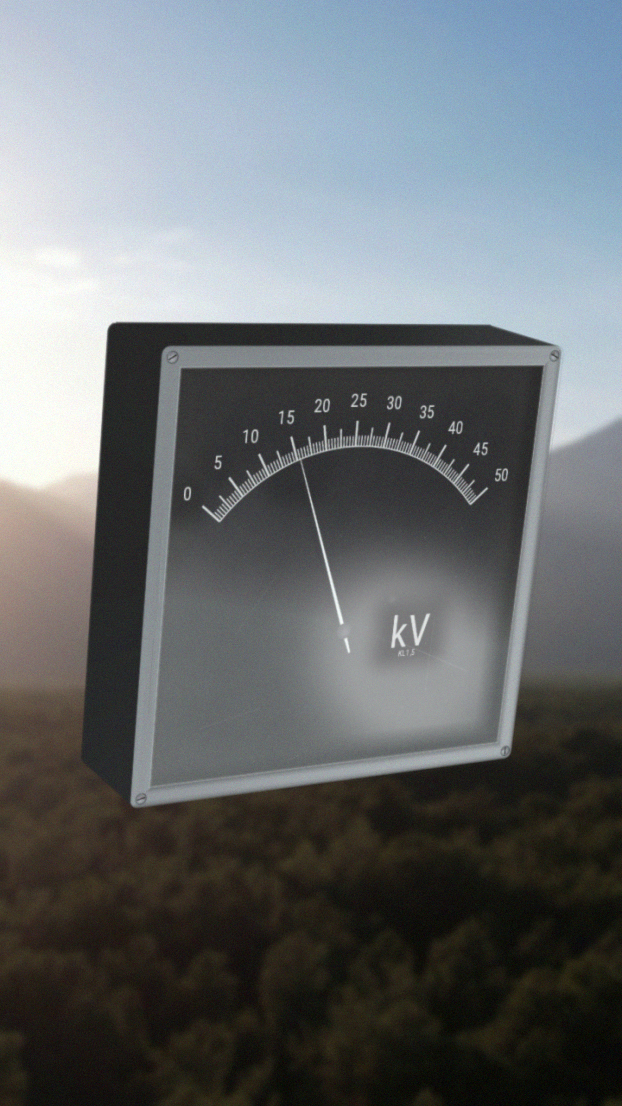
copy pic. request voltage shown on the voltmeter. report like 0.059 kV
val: 15 kV
